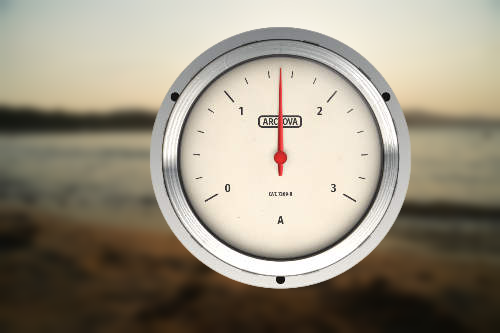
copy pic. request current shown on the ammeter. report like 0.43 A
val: 1.5 A
